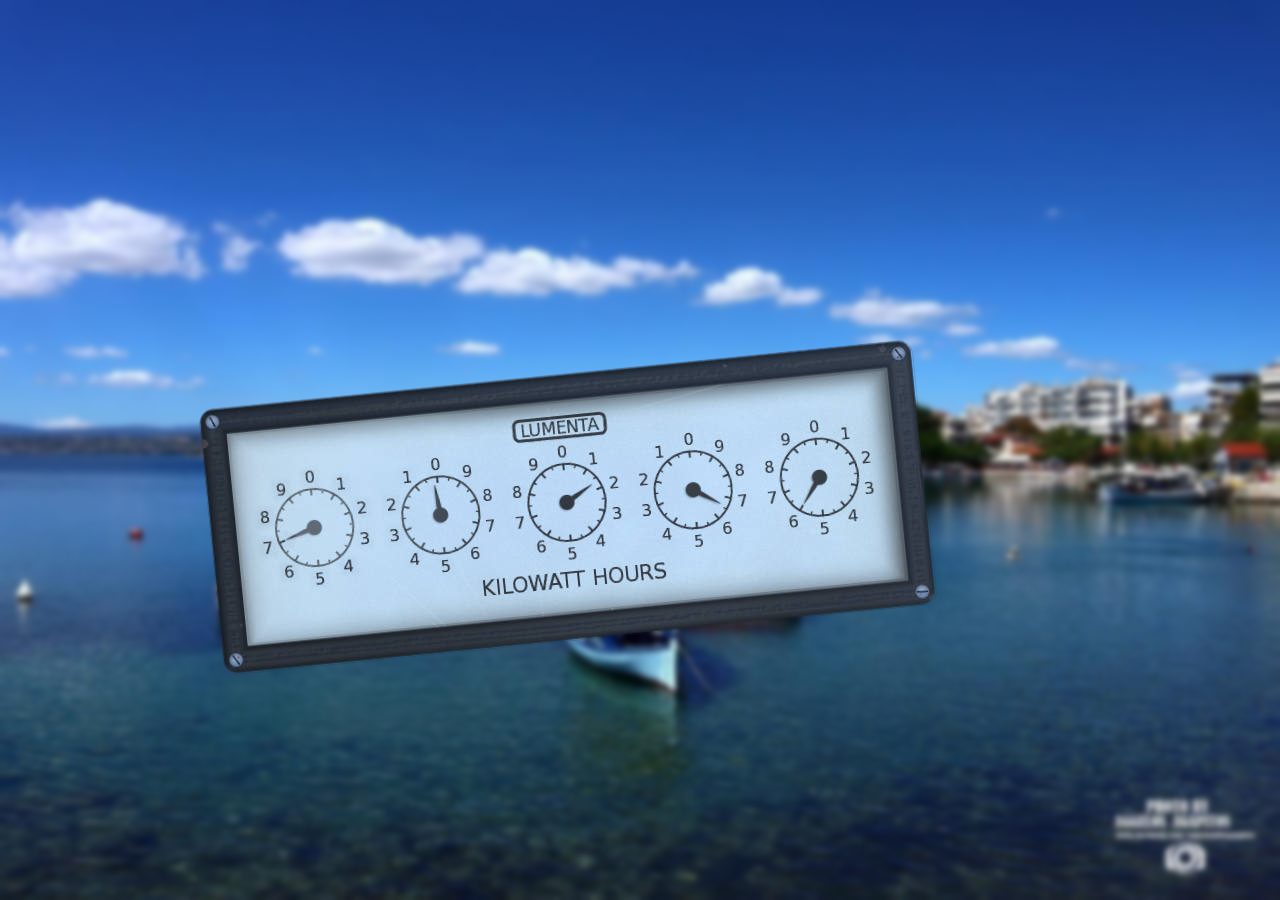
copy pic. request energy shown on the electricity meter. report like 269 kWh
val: 70166 kWh
